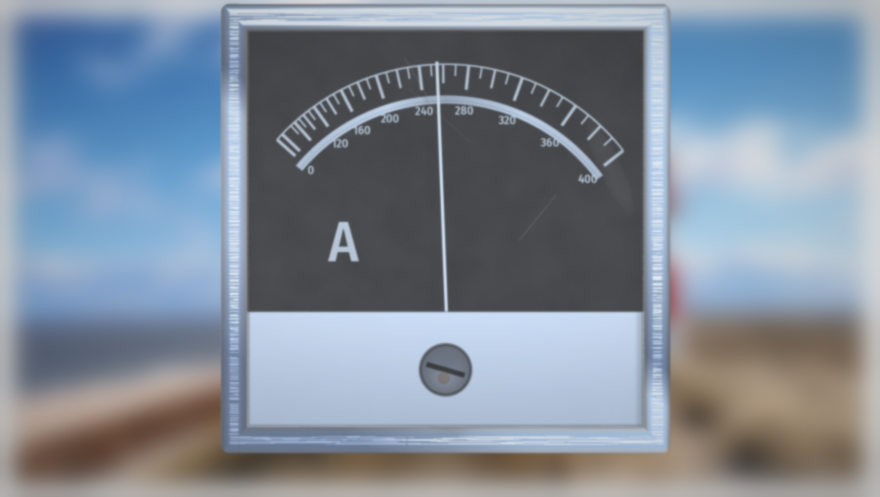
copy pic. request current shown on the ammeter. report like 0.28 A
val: 255 A
